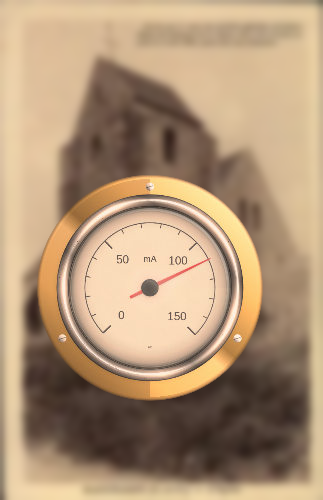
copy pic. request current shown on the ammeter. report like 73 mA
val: 110 mA
